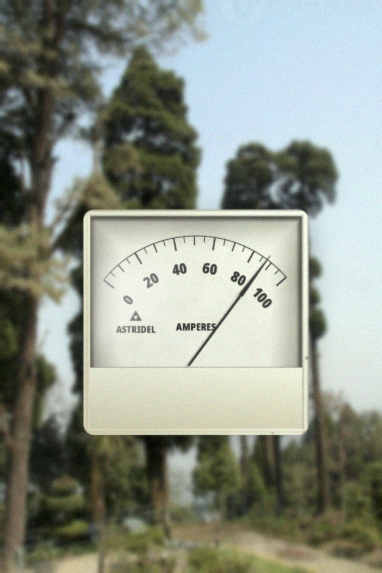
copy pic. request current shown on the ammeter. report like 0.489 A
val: 87.5 A
